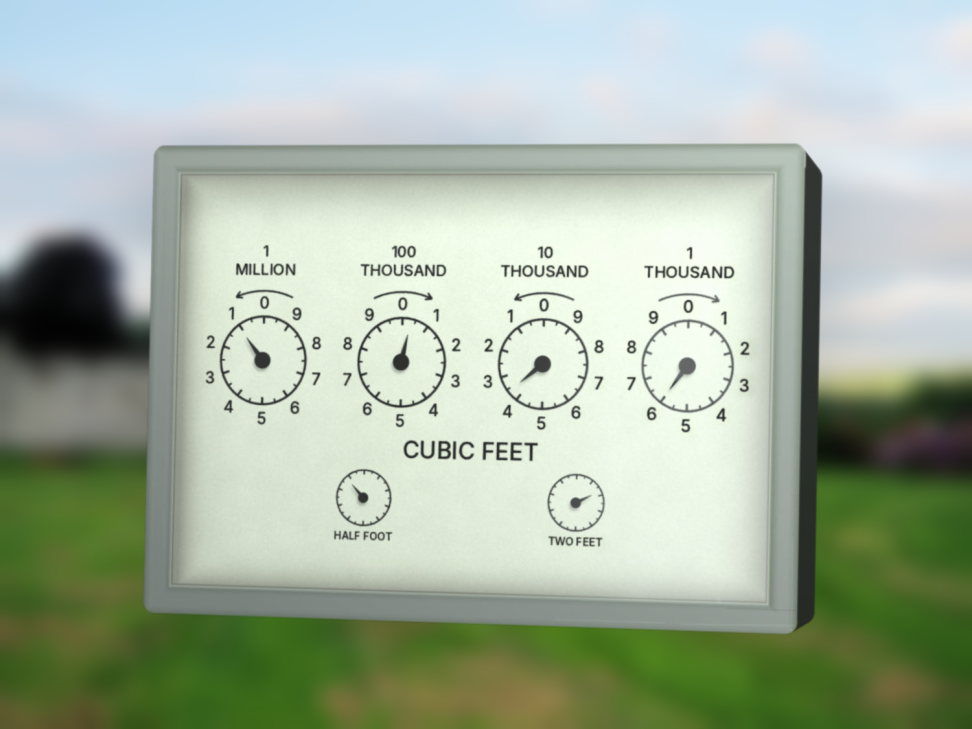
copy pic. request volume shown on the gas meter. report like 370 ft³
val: 103600 ft³
